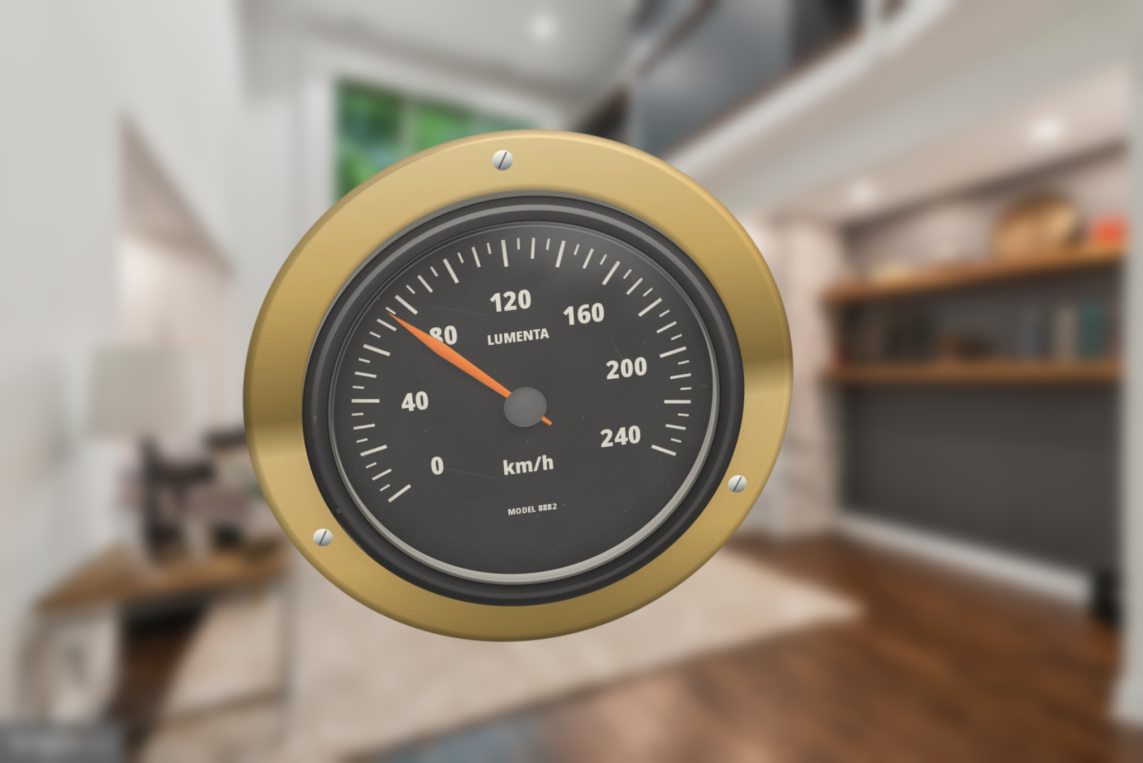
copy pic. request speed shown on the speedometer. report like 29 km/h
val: 75 km/h
